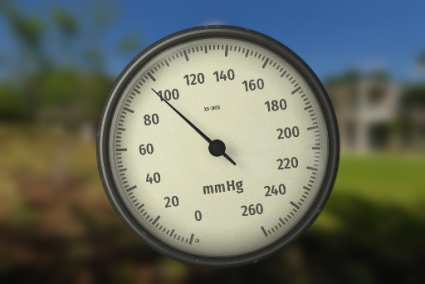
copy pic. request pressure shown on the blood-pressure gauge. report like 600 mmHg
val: 96 mmHg
